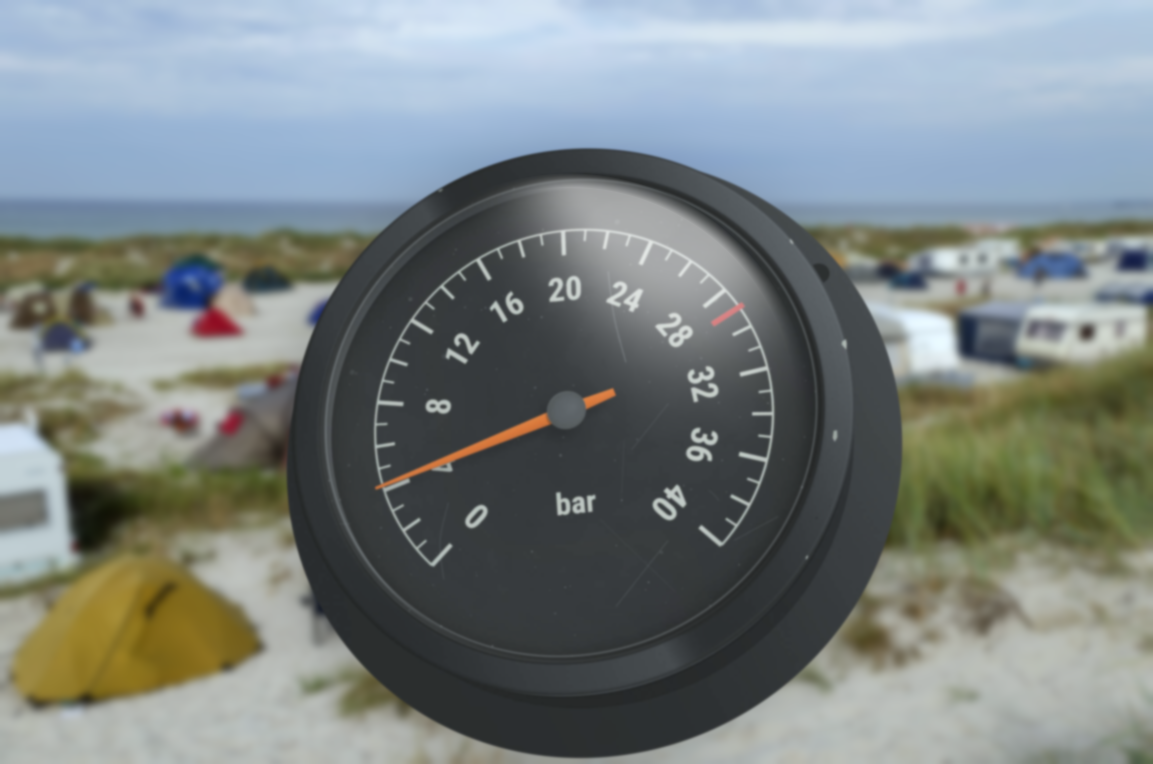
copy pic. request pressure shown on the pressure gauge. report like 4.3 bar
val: 4 bar
